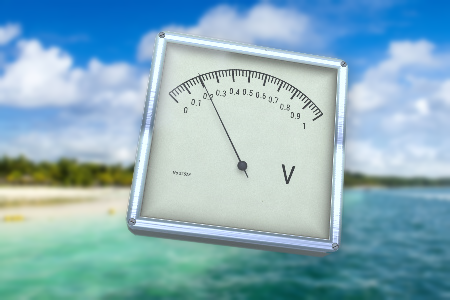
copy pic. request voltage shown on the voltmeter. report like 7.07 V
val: 0.2 V
